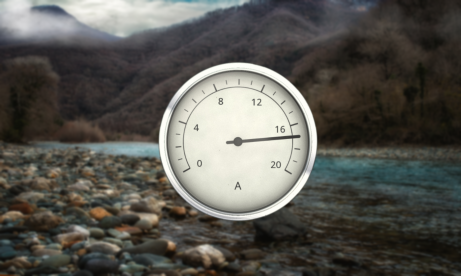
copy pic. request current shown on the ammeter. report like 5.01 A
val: 17 A
